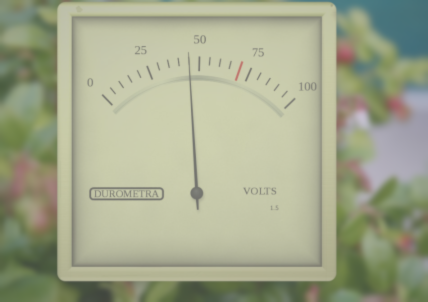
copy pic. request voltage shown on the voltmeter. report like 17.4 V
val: 45 V
